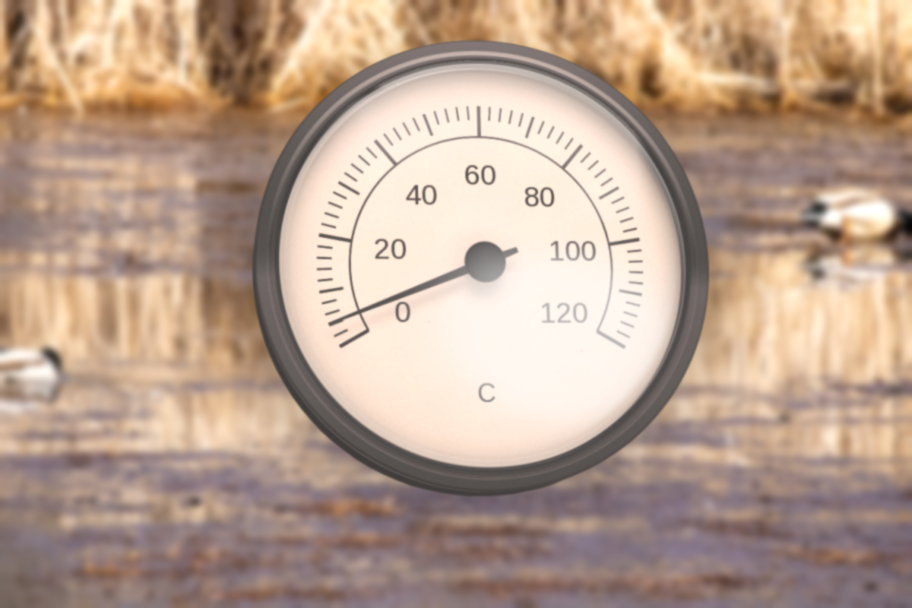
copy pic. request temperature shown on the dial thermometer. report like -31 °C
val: 4 °C
